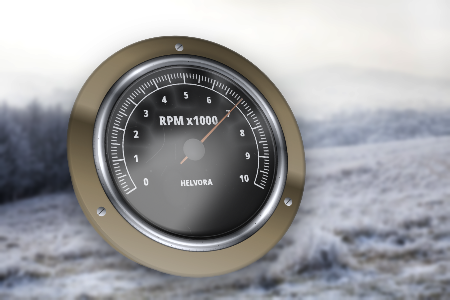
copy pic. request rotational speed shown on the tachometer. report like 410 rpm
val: 7000 rpm
